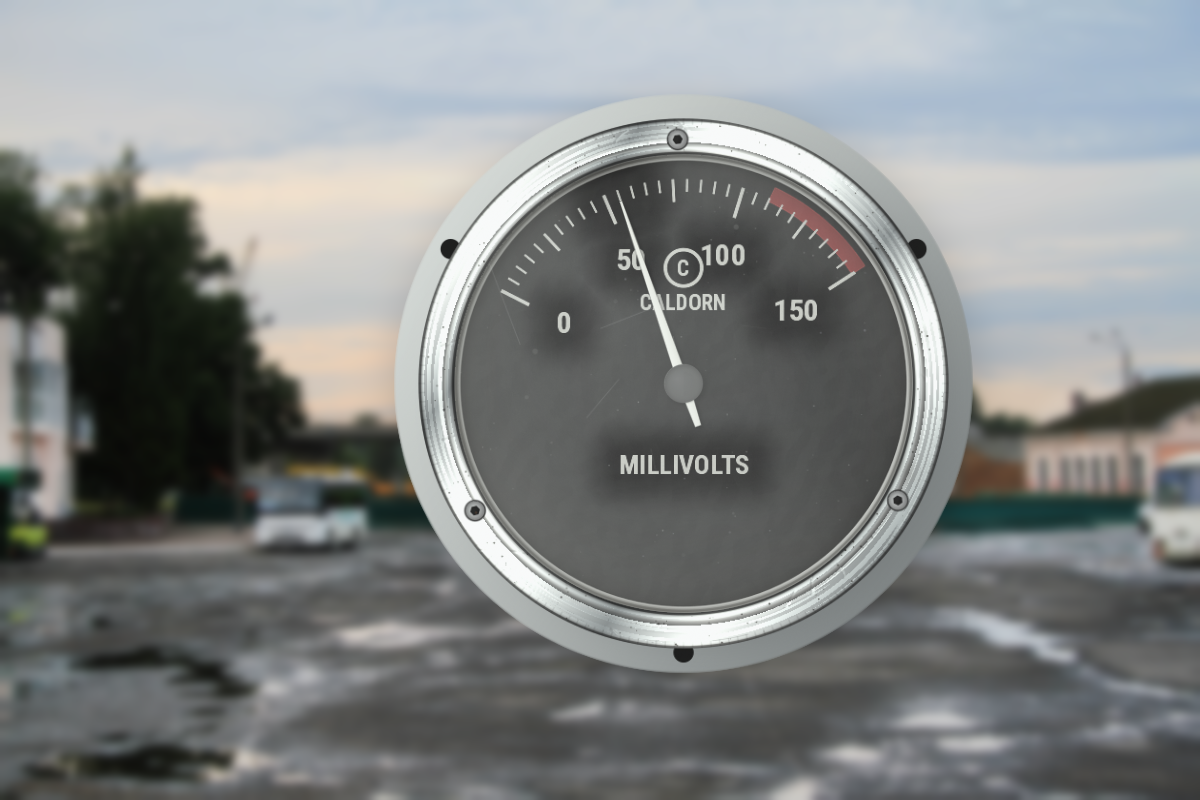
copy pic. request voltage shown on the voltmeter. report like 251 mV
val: 55 mV
